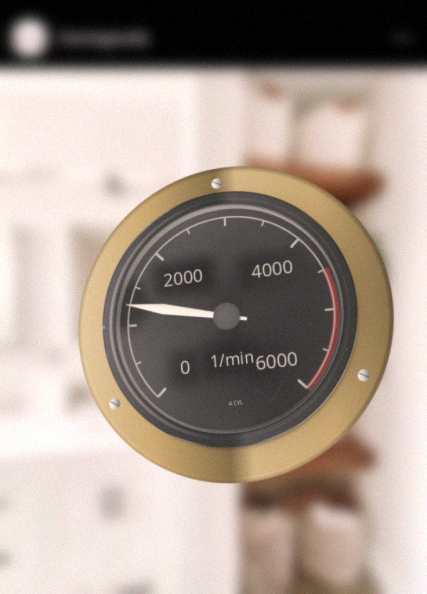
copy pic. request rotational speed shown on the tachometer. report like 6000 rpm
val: 1250 rpm
